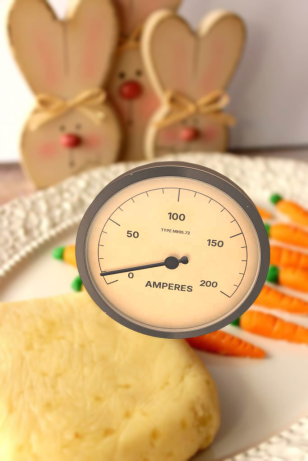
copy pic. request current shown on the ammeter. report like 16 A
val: 10 A
